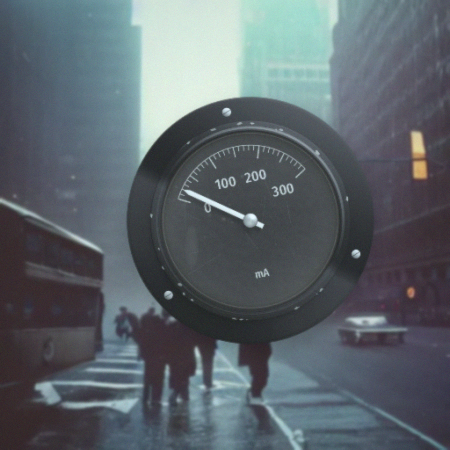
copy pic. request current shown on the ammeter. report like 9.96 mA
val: 20 mA
